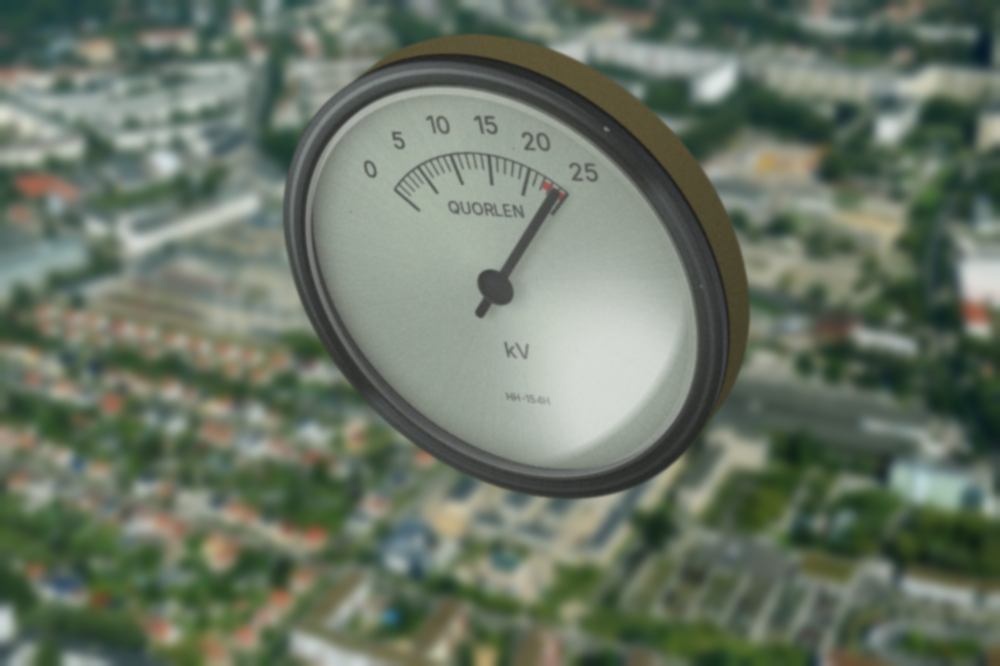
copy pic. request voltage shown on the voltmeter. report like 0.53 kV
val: 24 kV
